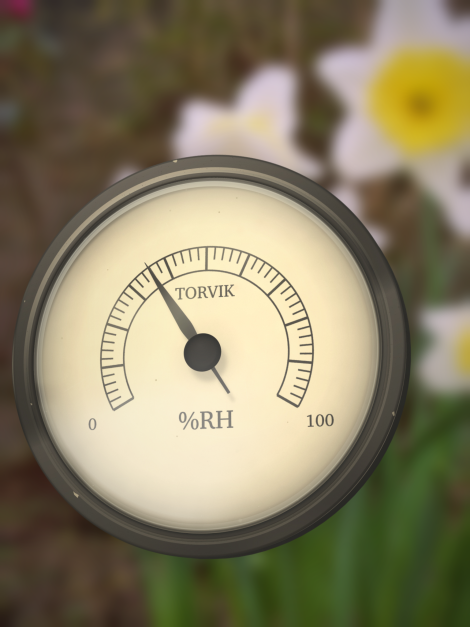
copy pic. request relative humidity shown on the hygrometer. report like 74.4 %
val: 36 %
